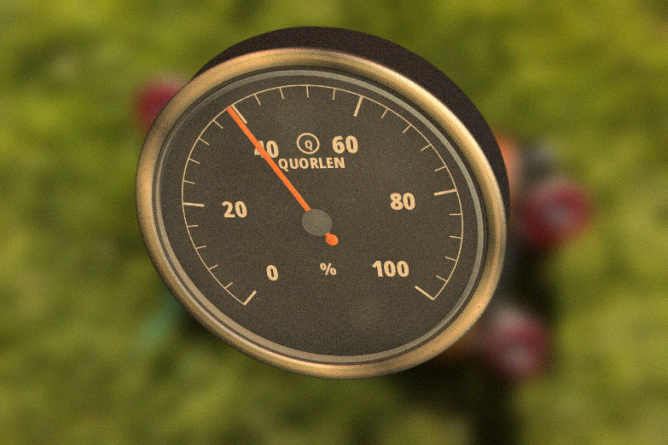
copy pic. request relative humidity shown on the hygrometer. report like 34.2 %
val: 40 %
